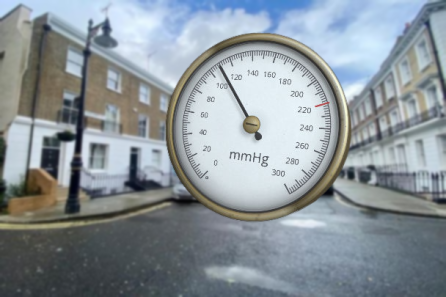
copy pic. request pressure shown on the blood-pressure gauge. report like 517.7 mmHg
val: 110 mmHg
